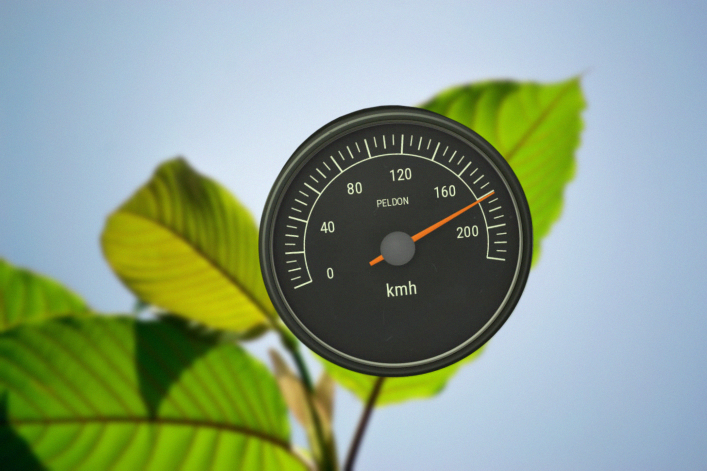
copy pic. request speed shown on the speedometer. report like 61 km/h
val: 180 km/h
